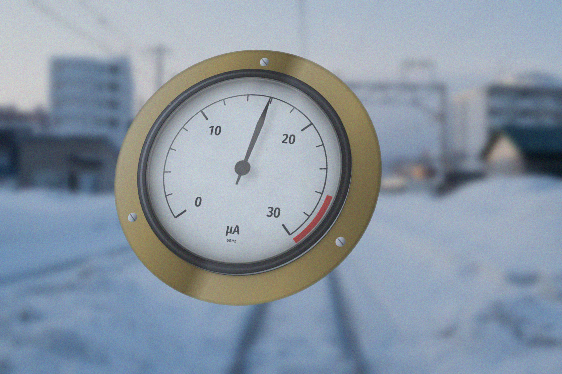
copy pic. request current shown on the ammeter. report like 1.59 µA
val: 16 µA
